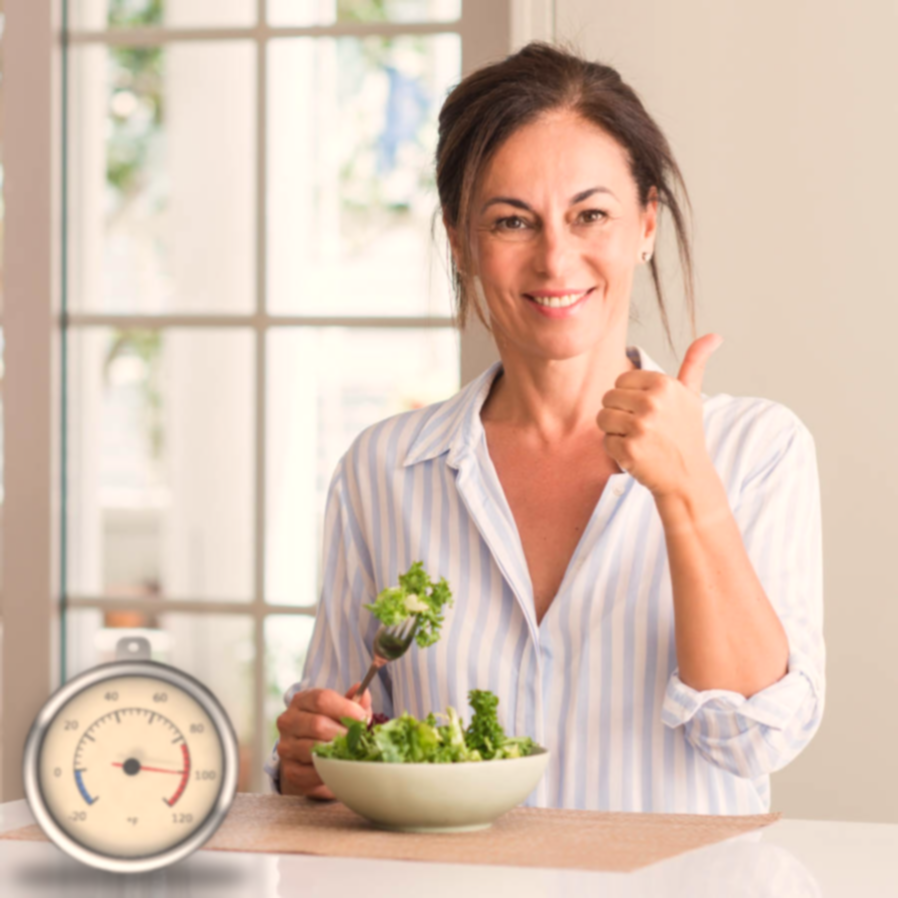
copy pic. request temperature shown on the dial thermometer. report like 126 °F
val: 100 °F
